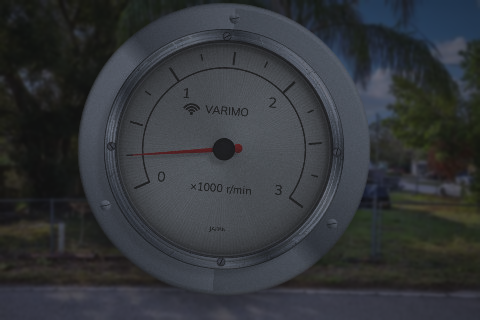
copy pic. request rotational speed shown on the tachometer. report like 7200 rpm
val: 250 rpm
